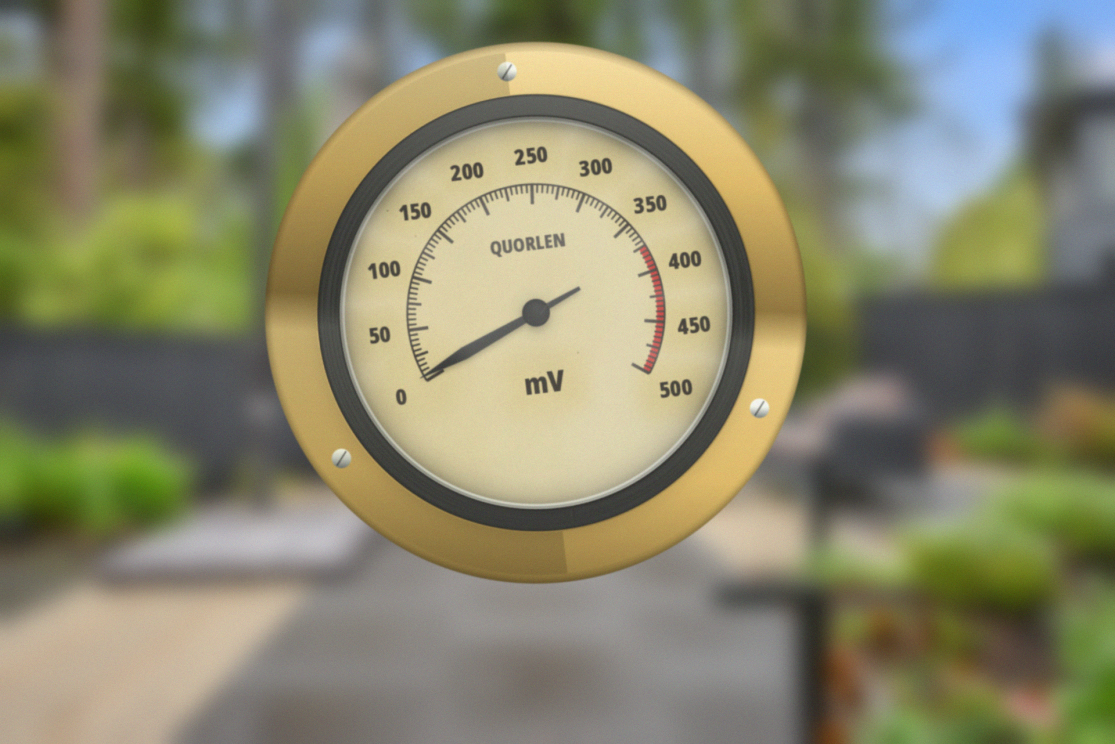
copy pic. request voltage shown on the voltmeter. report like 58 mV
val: 5 mV
